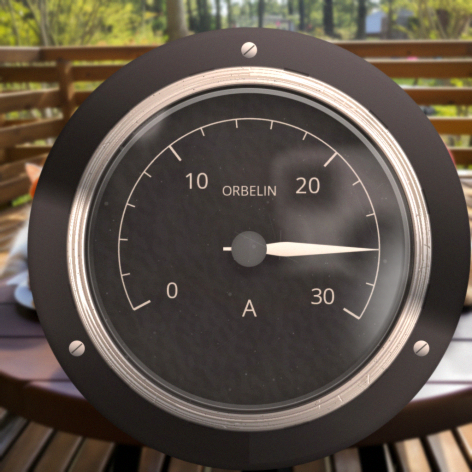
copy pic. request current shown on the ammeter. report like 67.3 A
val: 26 A
